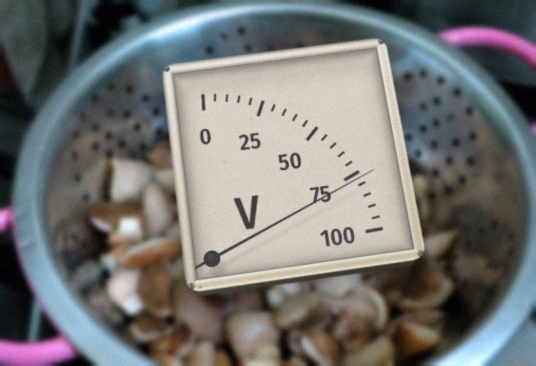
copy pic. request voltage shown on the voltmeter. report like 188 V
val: 77.5 V
